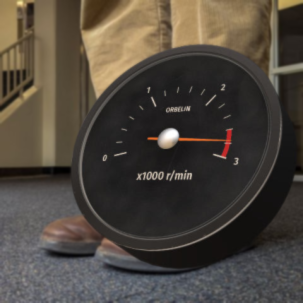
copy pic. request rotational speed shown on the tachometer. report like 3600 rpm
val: 2800 rpm
